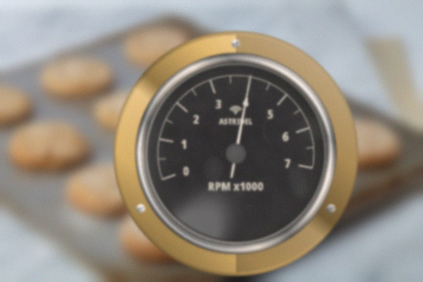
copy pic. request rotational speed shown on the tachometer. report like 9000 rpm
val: 4000 rpm
